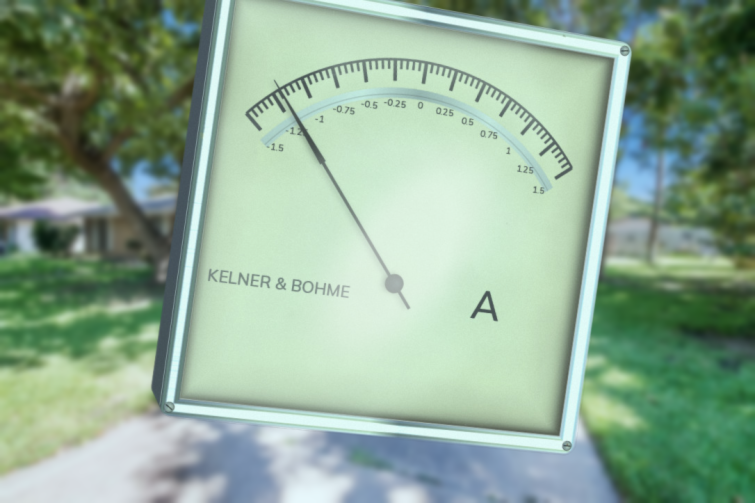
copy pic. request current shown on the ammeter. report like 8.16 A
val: -1.2 A
